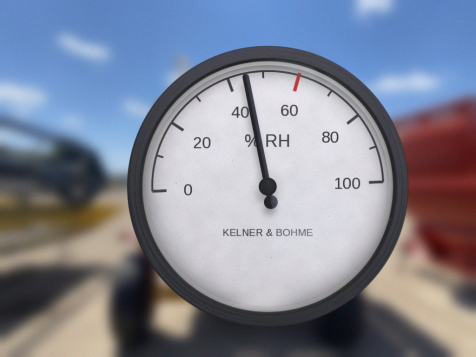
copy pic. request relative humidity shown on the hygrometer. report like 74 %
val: 45 %
